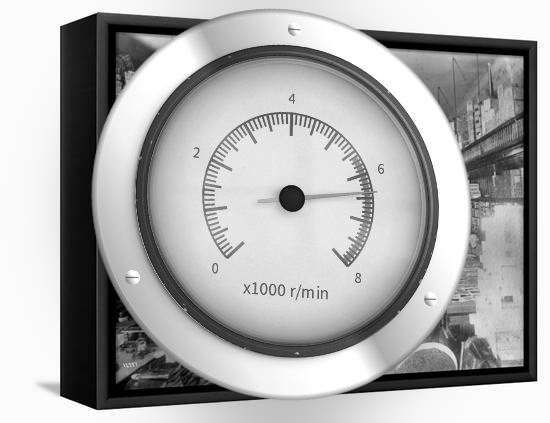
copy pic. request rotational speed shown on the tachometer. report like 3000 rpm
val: 6400 rpm
